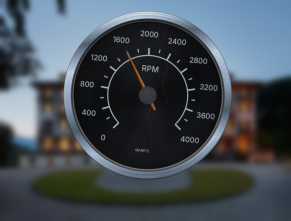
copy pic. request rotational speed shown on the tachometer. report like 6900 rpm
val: 1600 rpm
